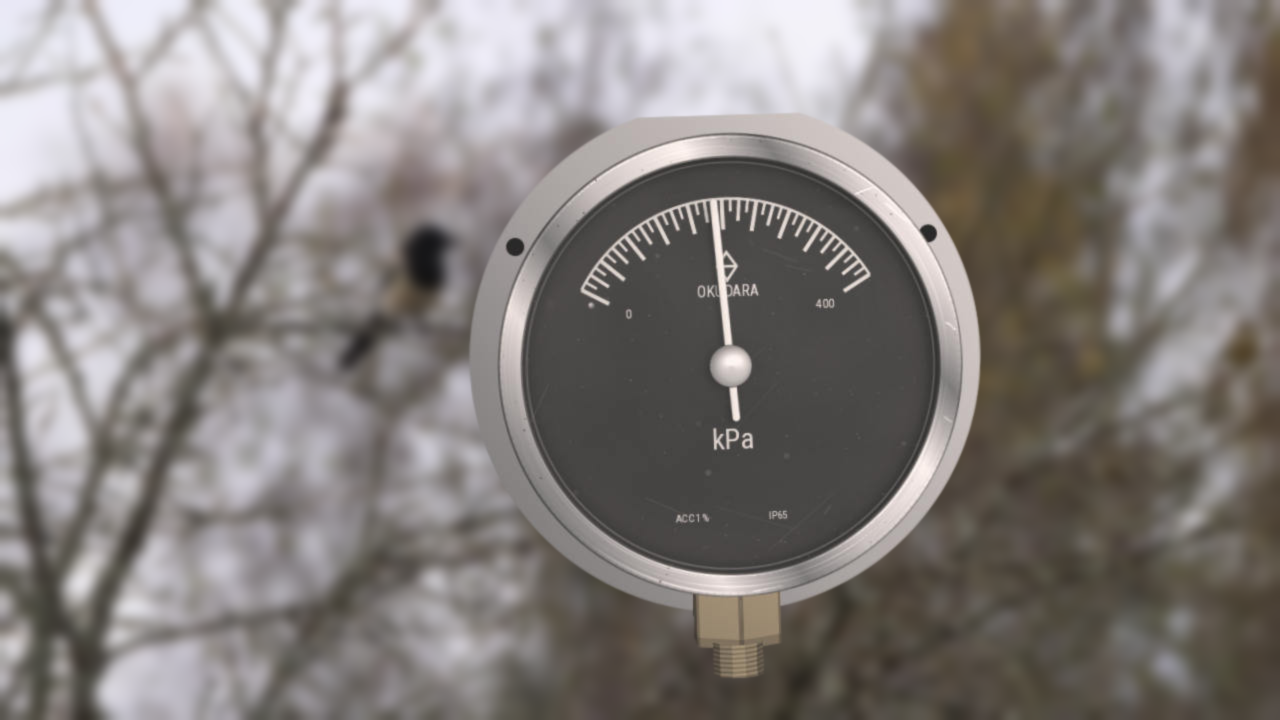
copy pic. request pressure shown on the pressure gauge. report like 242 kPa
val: 190 kPa
